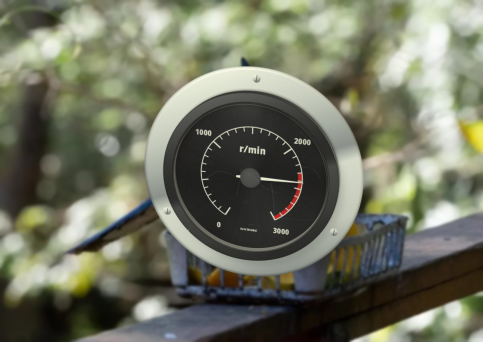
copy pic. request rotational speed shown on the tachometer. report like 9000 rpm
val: 2400 rpm
